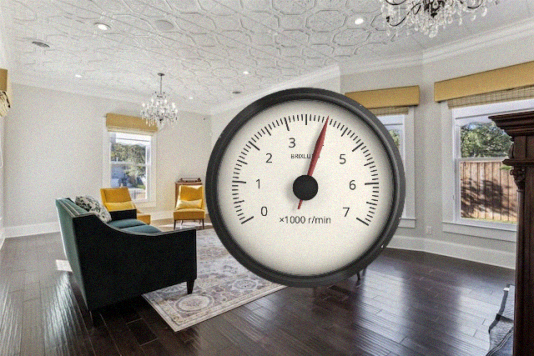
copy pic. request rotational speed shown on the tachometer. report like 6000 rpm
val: 4000 rpm
